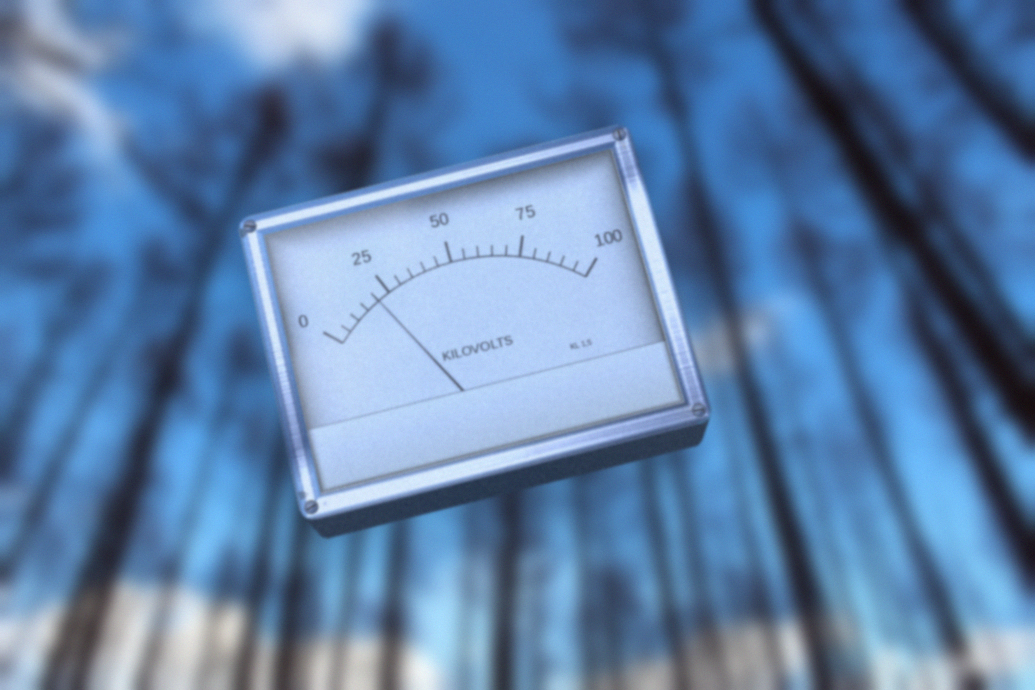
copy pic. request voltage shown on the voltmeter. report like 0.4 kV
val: 20 kV
